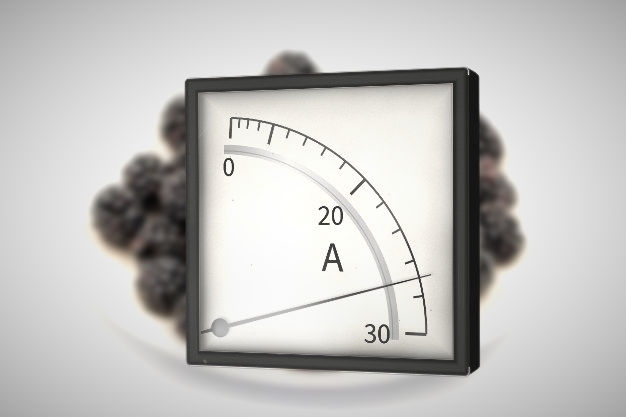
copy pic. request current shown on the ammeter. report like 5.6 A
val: 27 A
